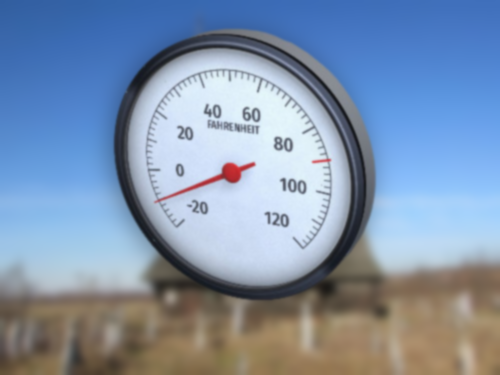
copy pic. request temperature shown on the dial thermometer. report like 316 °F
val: -10 °F
